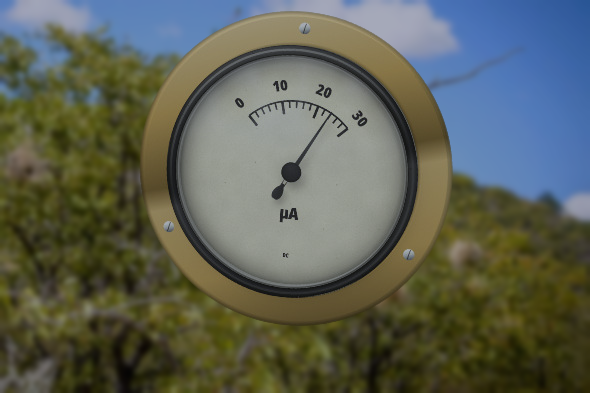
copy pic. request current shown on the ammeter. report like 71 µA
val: 24 µA
